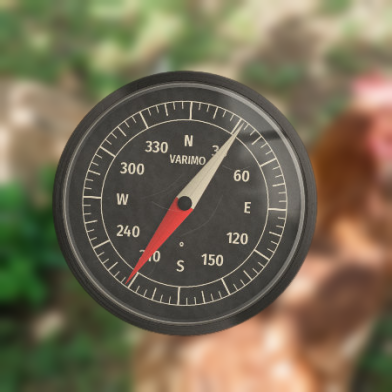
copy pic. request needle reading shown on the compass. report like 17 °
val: 212.5 °
